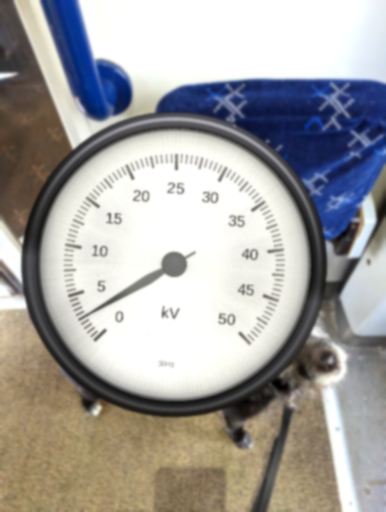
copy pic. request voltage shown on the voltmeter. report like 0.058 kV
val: 2.5 kV
